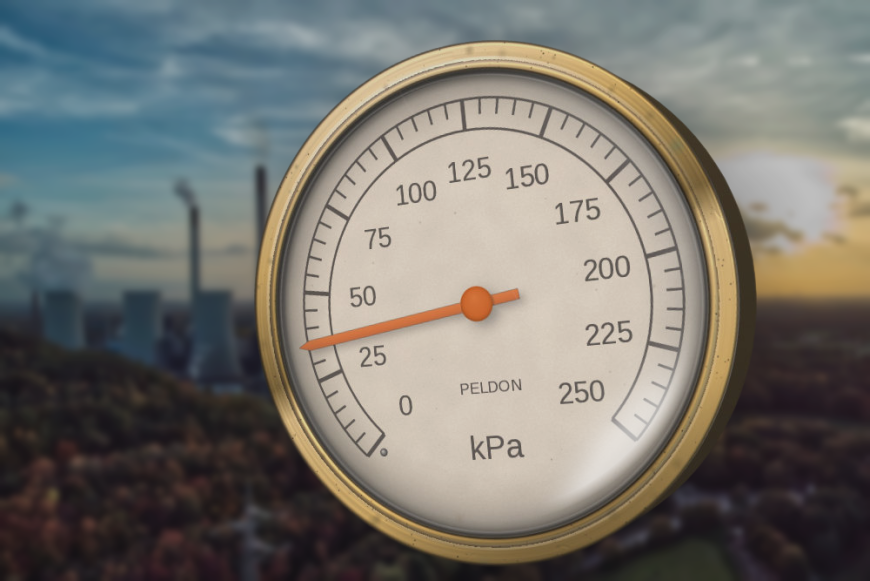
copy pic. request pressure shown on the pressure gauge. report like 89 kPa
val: 35 kPa
